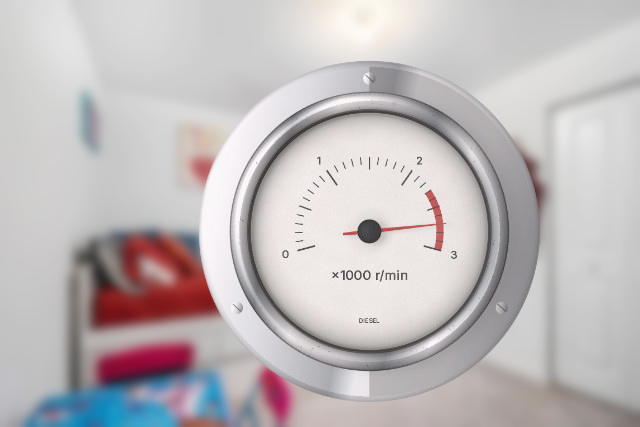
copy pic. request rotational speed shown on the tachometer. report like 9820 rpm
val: 2700 rpm
